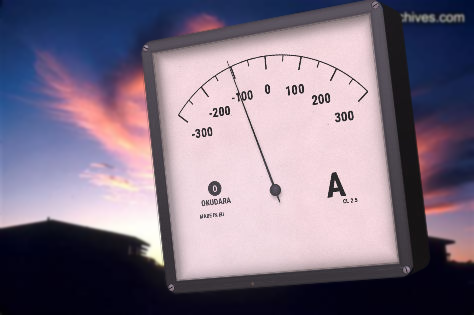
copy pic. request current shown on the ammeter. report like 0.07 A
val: -100 A
